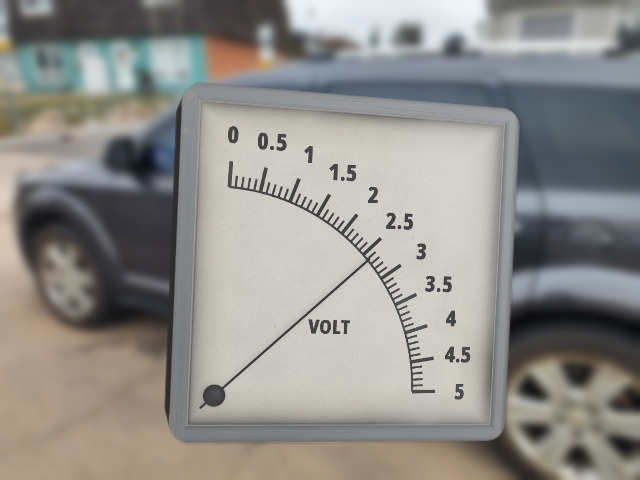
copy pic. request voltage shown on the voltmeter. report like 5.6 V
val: 2.6 V
